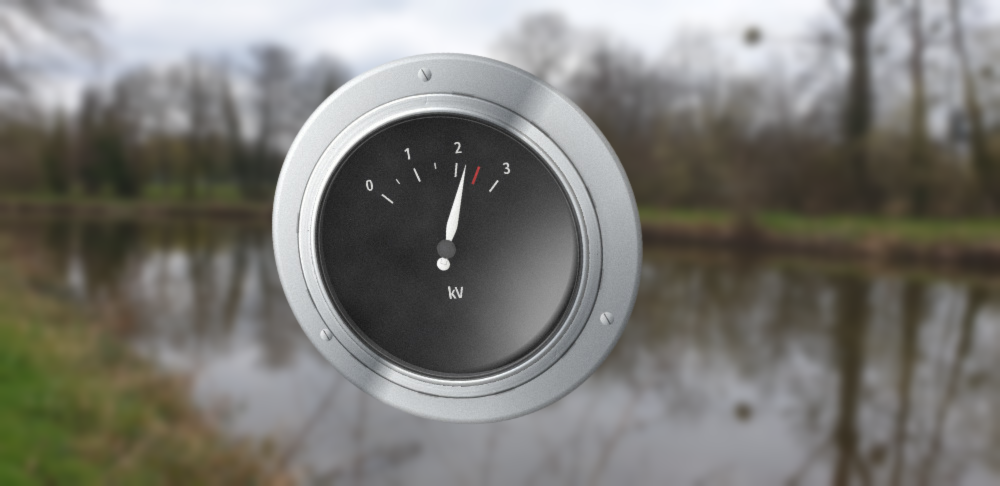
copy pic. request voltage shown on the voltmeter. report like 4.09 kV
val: 2.25 kV
